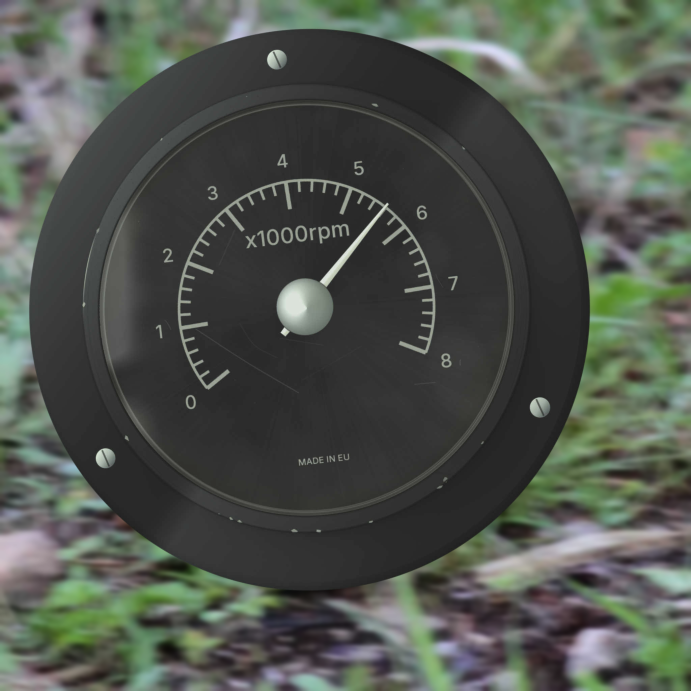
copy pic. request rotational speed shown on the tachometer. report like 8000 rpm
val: 5600 rpm
